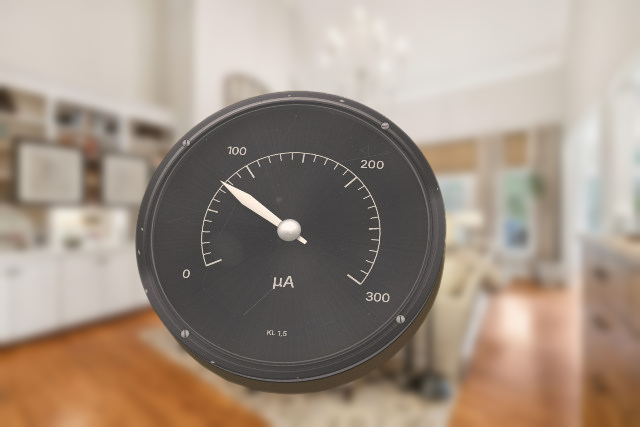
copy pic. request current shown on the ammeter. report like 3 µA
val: 75 µA
